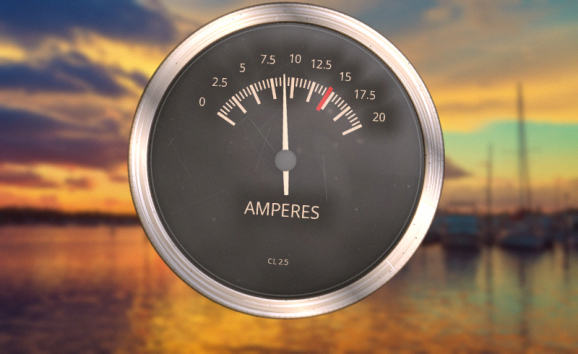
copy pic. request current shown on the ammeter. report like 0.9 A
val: 9 A
